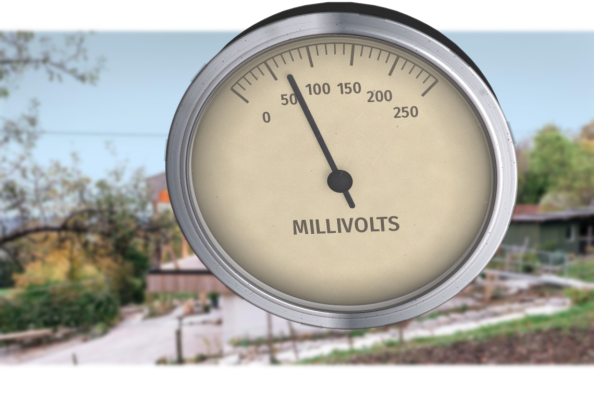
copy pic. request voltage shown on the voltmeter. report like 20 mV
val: 70 mV
